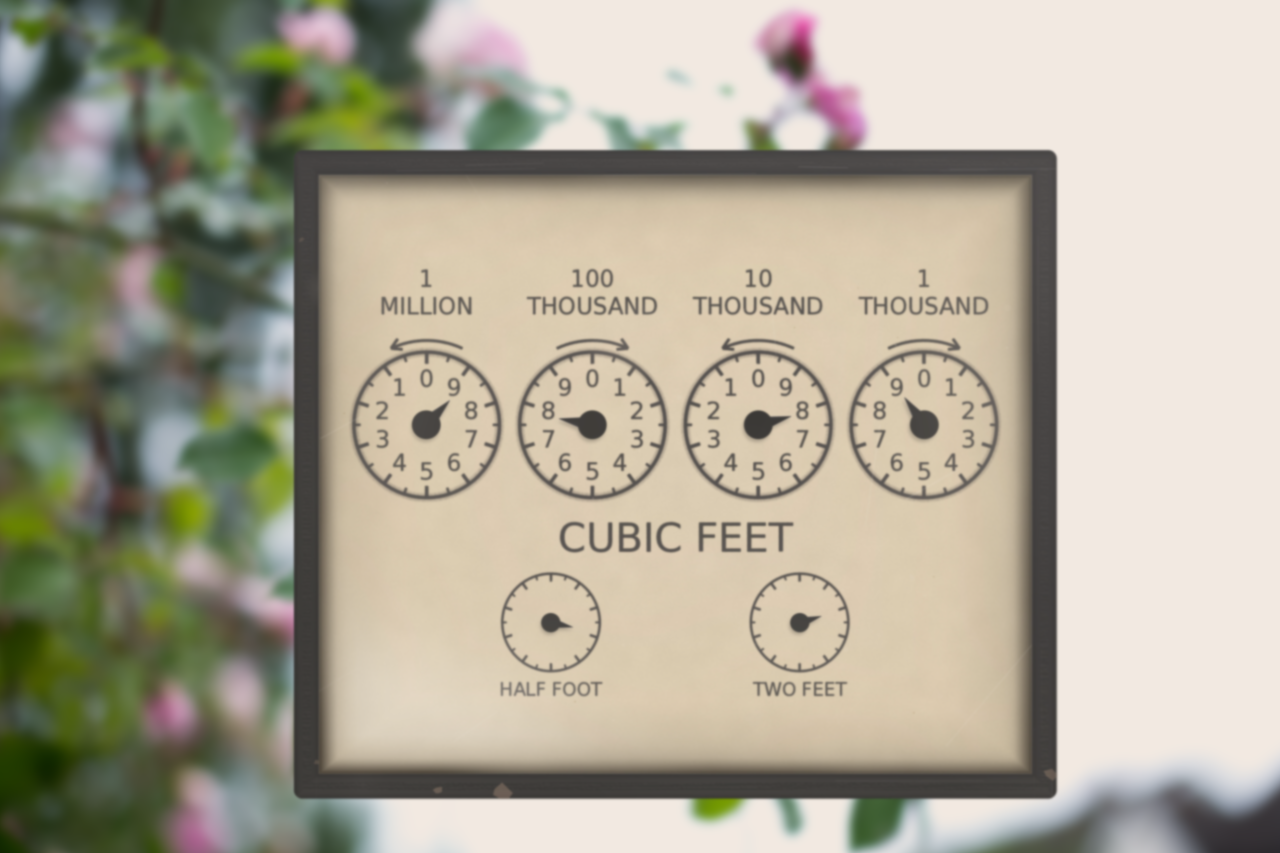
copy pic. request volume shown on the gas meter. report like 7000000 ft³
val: 877900 ft³
